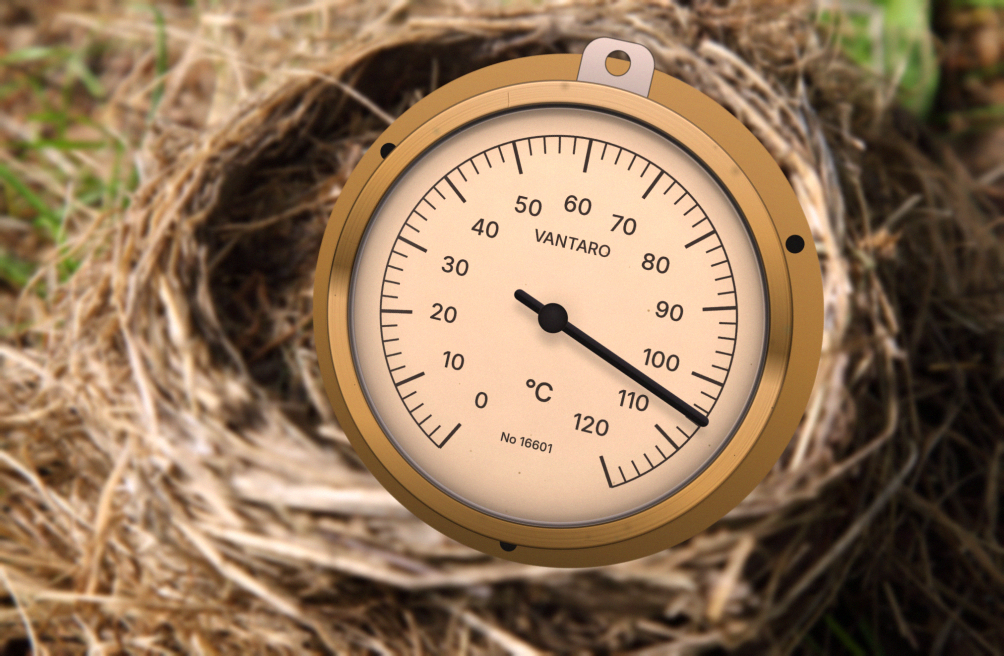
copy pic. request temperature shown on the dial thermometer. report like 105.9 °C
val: 105 °C
